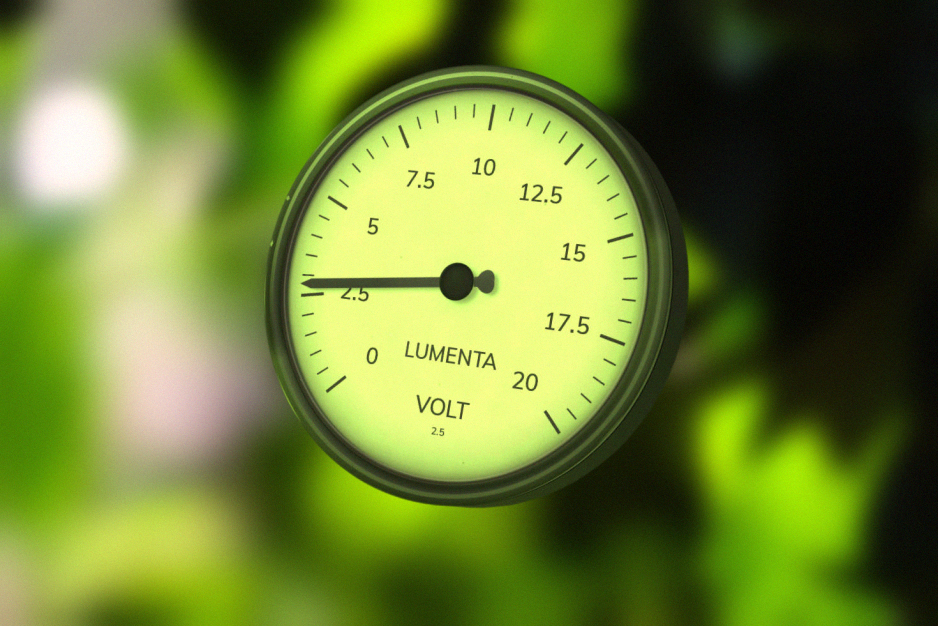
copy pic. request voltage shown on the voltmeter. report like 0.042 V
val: 2.75 V
